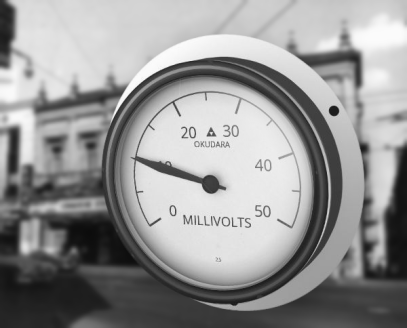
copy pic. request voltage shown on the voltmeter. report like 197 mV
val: 10 mV
